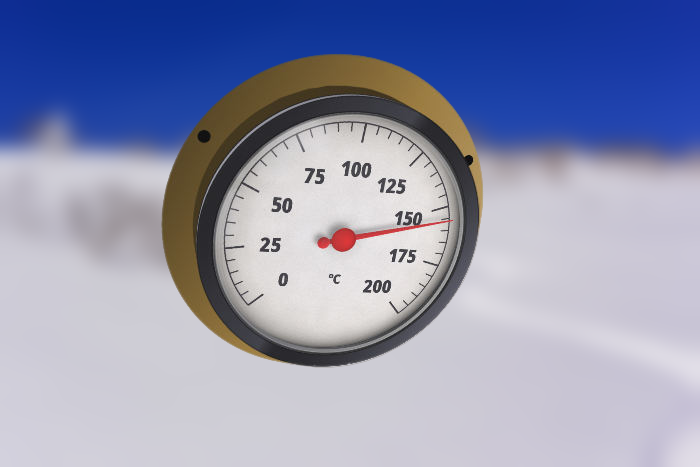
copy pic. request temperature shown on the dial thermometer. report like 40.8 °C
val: 155 °C
